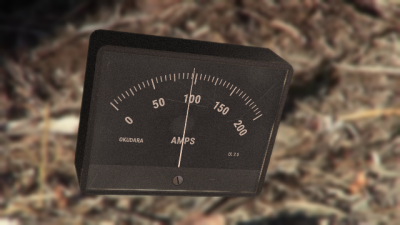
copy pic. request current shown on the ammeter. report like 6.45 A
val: 95 A
